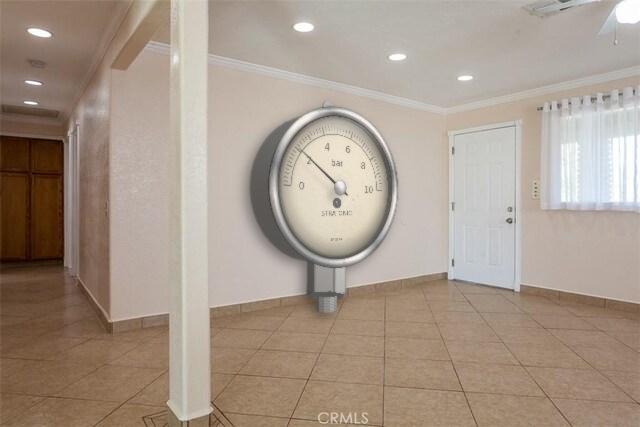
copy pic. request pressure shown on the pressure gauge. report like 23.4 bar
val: 2 bar
